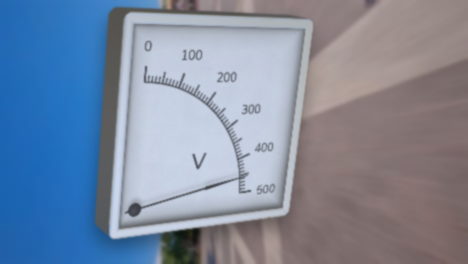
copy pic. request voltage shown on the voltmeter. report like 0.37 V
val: 450 V
